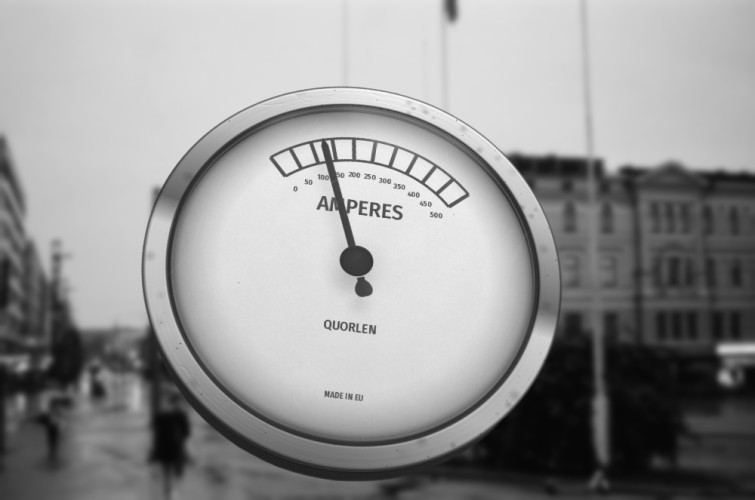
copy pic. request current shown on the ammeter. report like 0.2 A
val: 125 A
